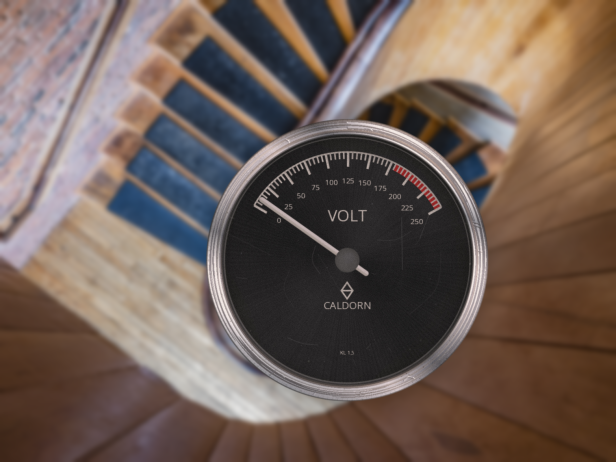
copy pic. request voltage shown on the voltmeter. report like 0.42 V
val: 10 V
